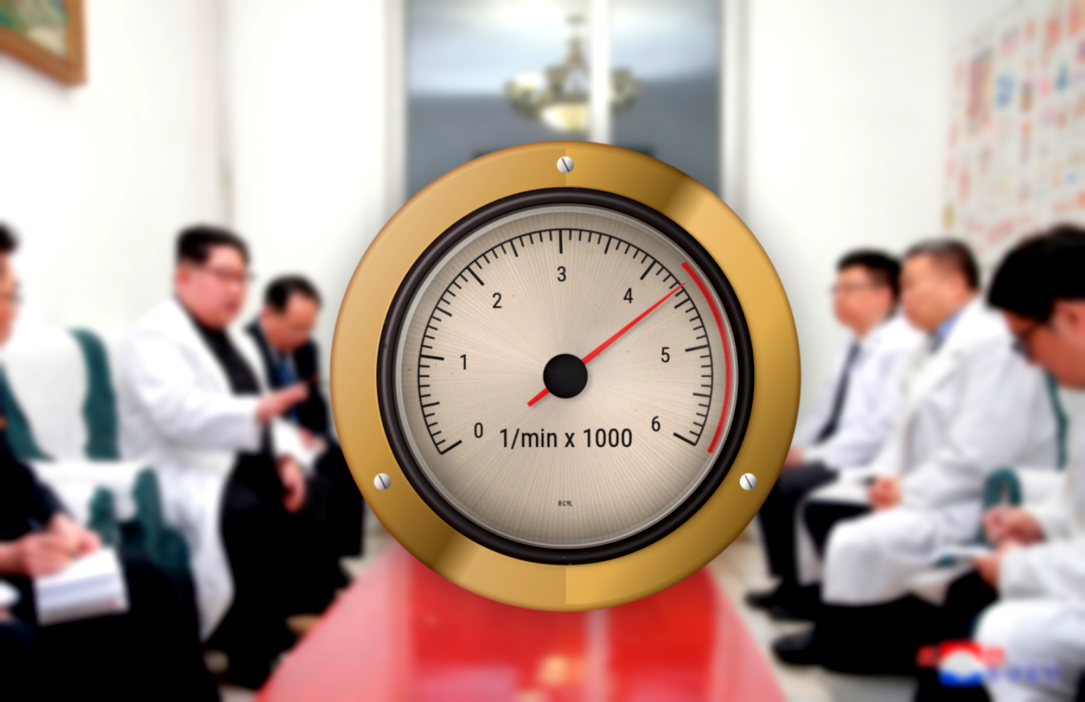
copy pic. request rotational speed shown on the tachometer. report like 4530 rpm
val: 4350 rpm
